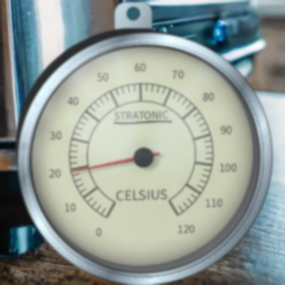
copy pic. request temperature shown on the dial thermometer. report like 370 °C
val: 20 °C
